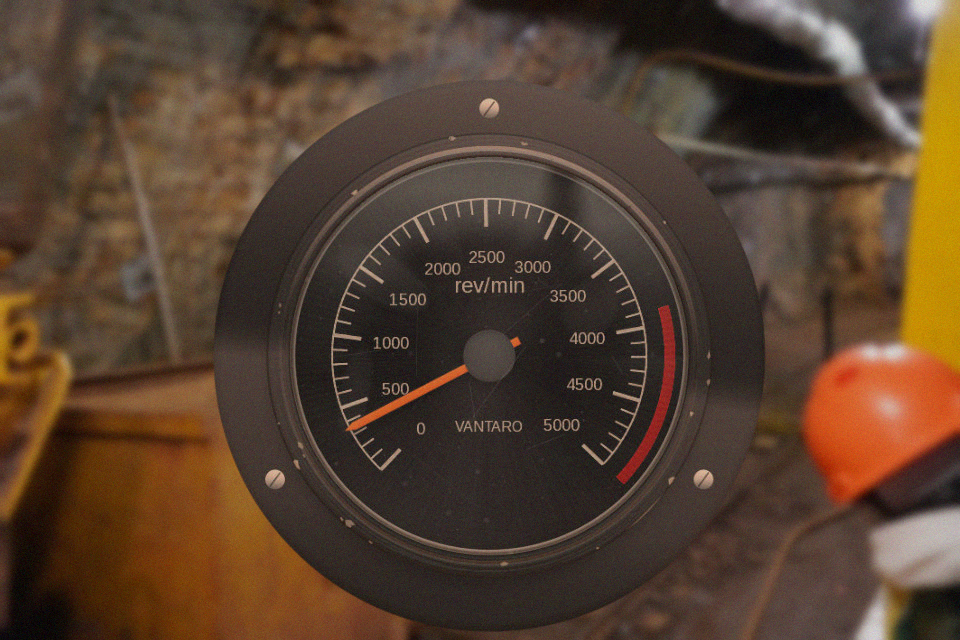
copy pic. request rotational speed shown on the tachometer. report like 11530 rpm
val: 350 rpm
